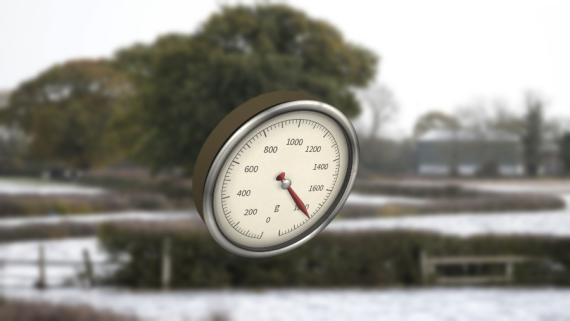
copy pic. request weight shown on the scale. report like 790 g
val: 1800 g
